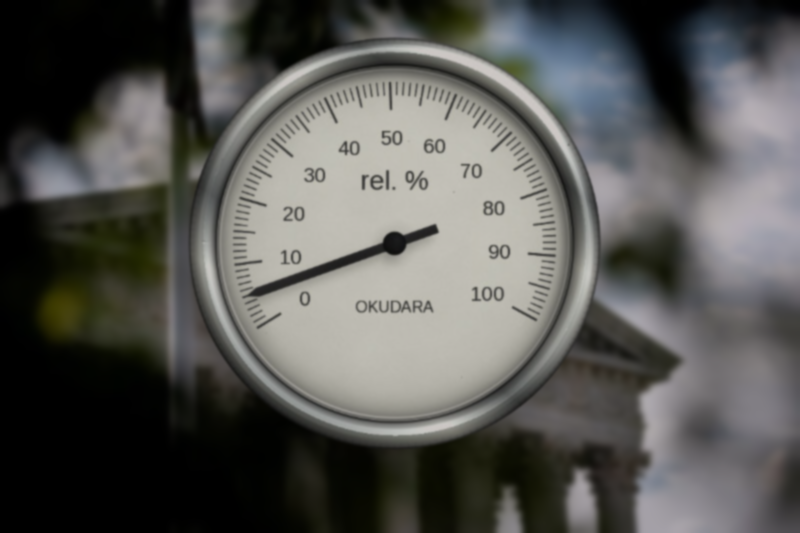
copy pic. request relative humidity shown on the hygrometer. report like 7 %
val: 5 %
